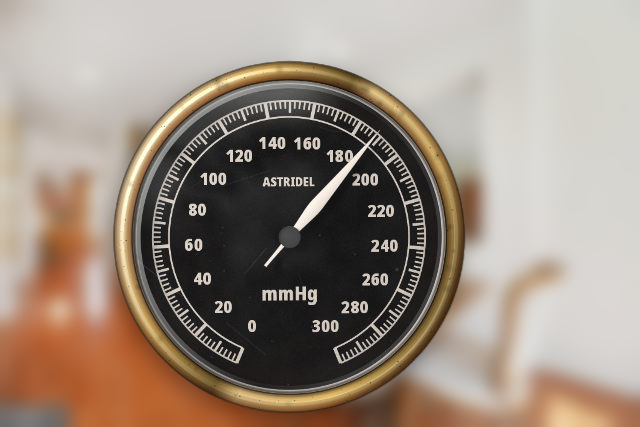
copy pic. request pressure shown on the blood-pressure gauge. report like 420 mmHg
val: 188 mmHg
